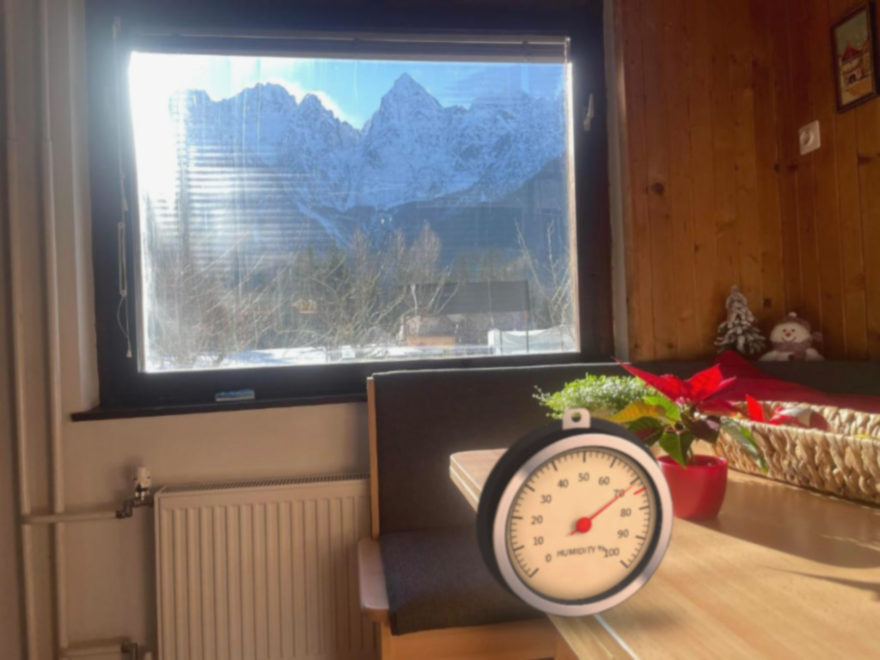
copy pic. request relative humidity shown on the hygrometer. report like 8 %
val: 70 %
